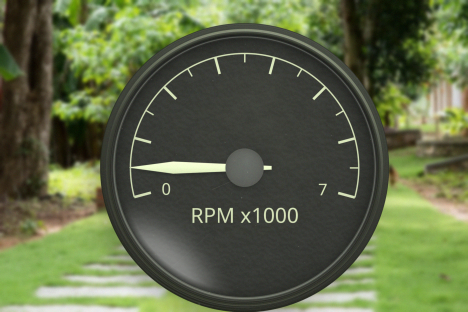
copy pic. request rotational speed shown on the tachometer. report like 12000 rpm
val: 500 rpm
